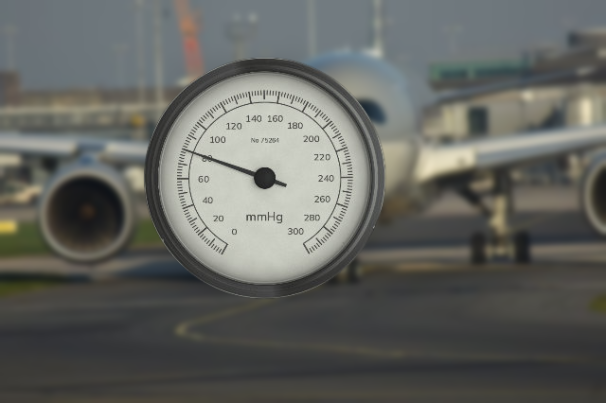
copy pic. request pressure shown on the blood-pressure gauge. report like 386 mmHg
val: 80 mmHg
